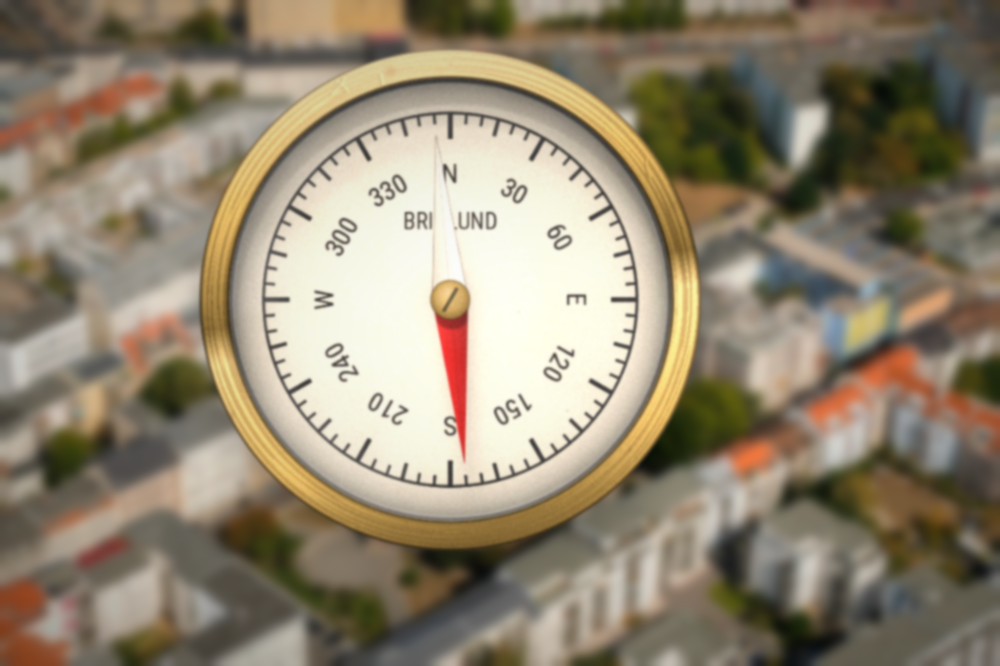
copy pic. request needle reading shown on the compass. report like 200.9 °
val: 175 °
